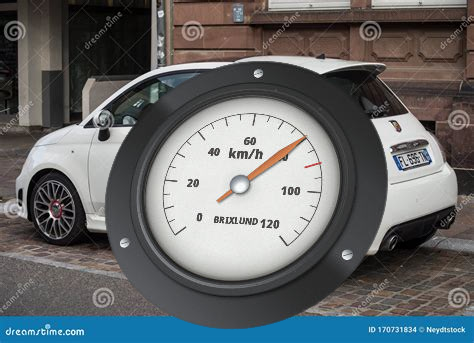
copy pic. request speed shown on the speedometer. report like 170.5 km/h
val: 80 km/h
